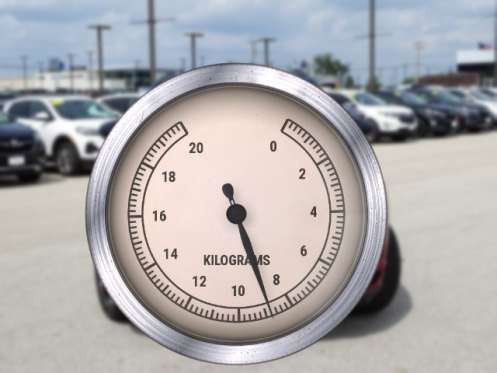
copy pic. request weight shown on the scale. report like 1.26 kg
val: 8.8 kg
